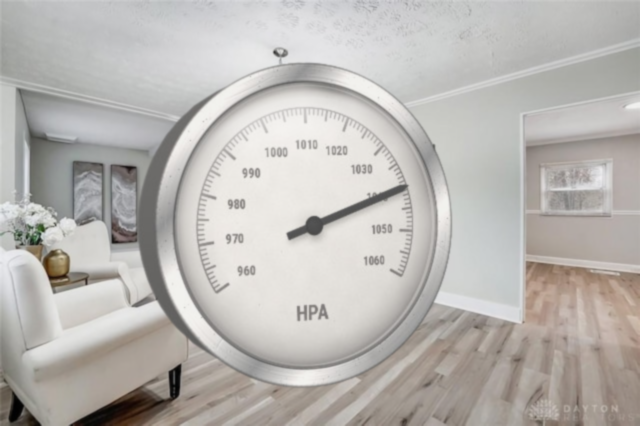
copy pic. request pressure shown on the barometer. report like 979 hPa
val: 1040 hPa
